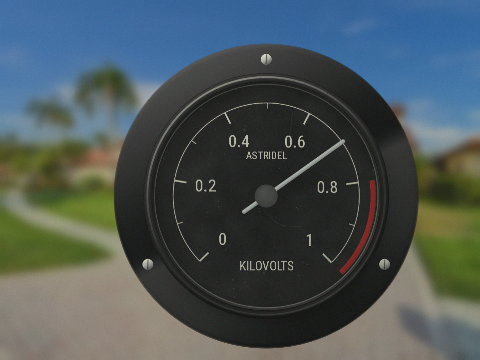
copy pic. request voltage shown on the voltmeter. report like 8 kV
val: 0.7 kV
